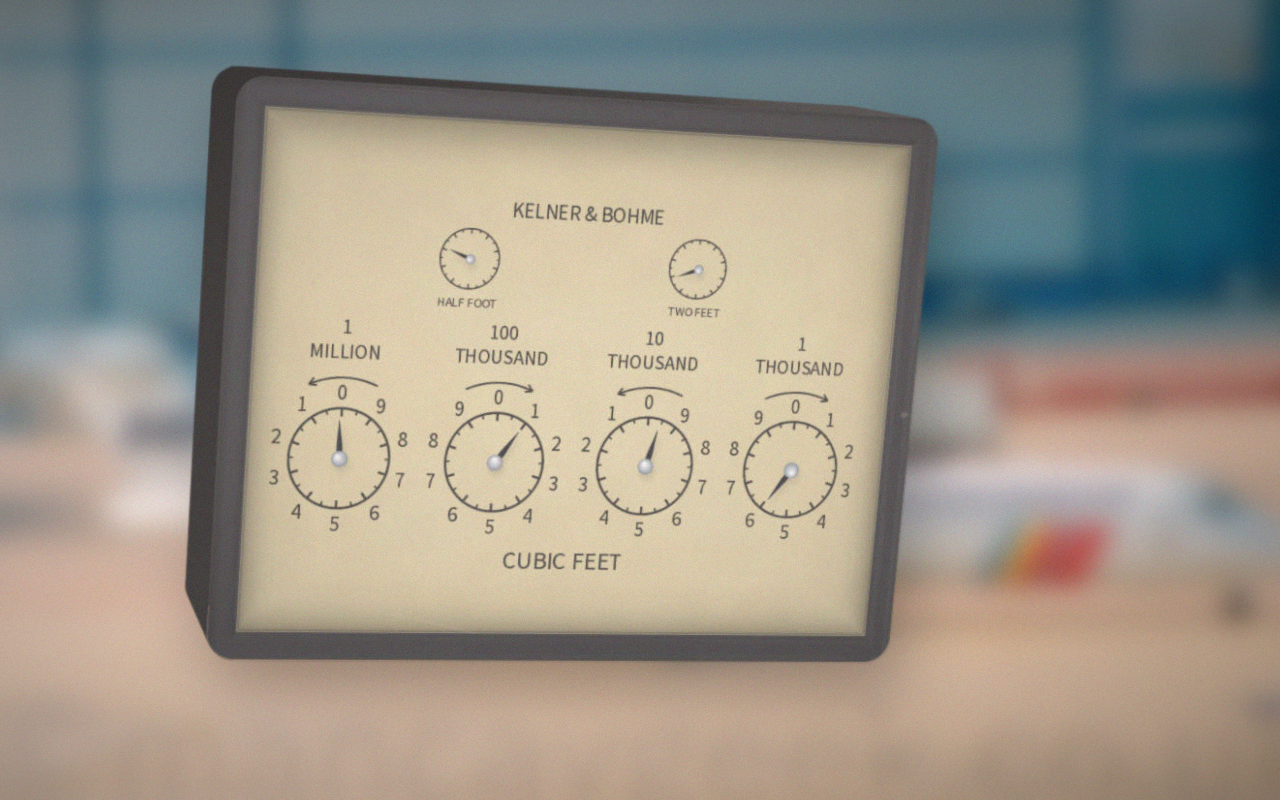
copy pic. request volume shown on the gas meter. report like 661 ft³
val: 9600 ft³
